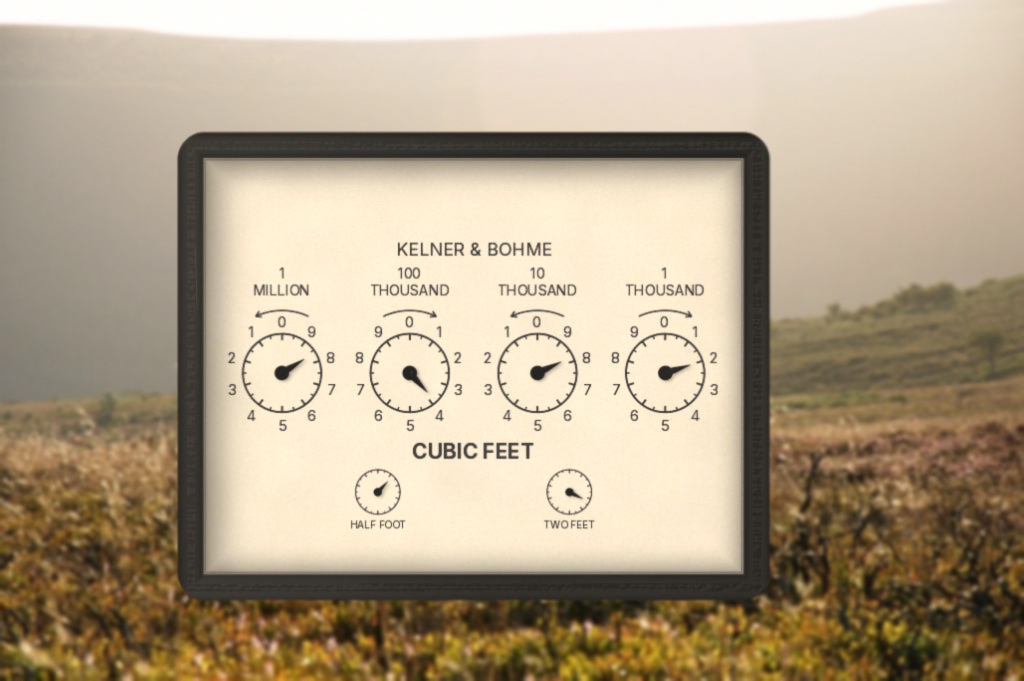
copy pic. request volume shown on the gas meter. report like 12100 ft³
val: 838200 ft³
